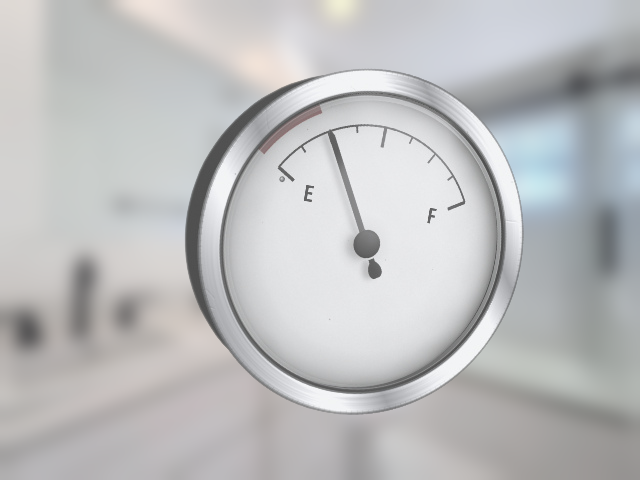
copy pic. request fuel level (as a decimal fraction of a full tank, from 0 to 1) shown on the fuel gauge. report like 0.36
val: 0.25
